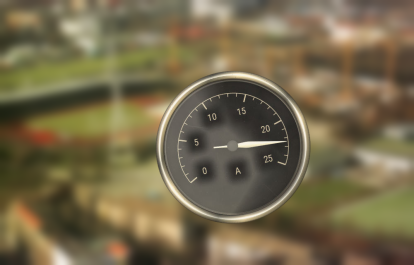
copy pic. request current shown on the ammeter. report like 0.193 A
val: 22.5 A
